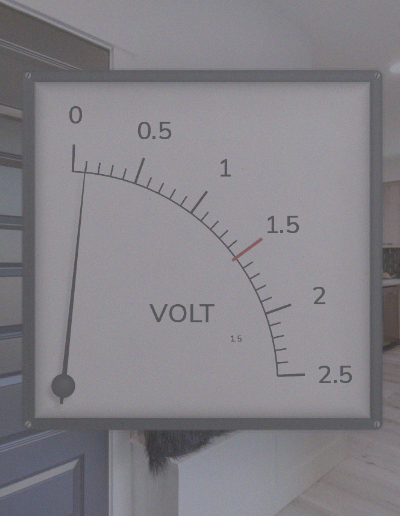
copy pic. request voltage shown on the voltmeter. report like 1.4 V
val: 0.1 V
